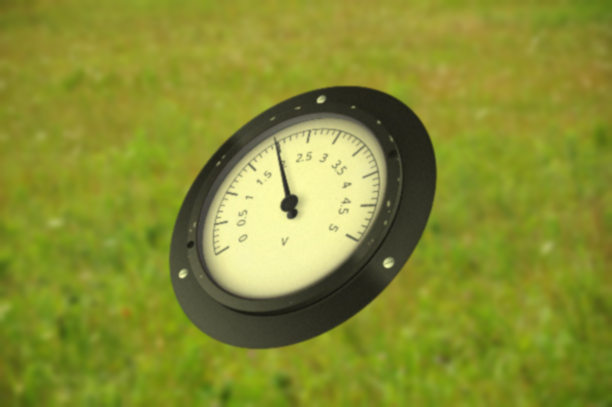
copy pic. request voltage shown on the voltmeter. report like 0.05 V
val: 2 V
